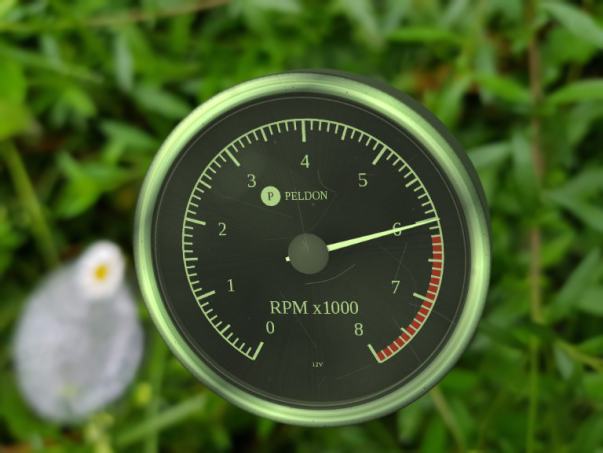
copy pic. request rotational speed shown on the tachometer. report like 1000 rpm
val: 6000 rpm
